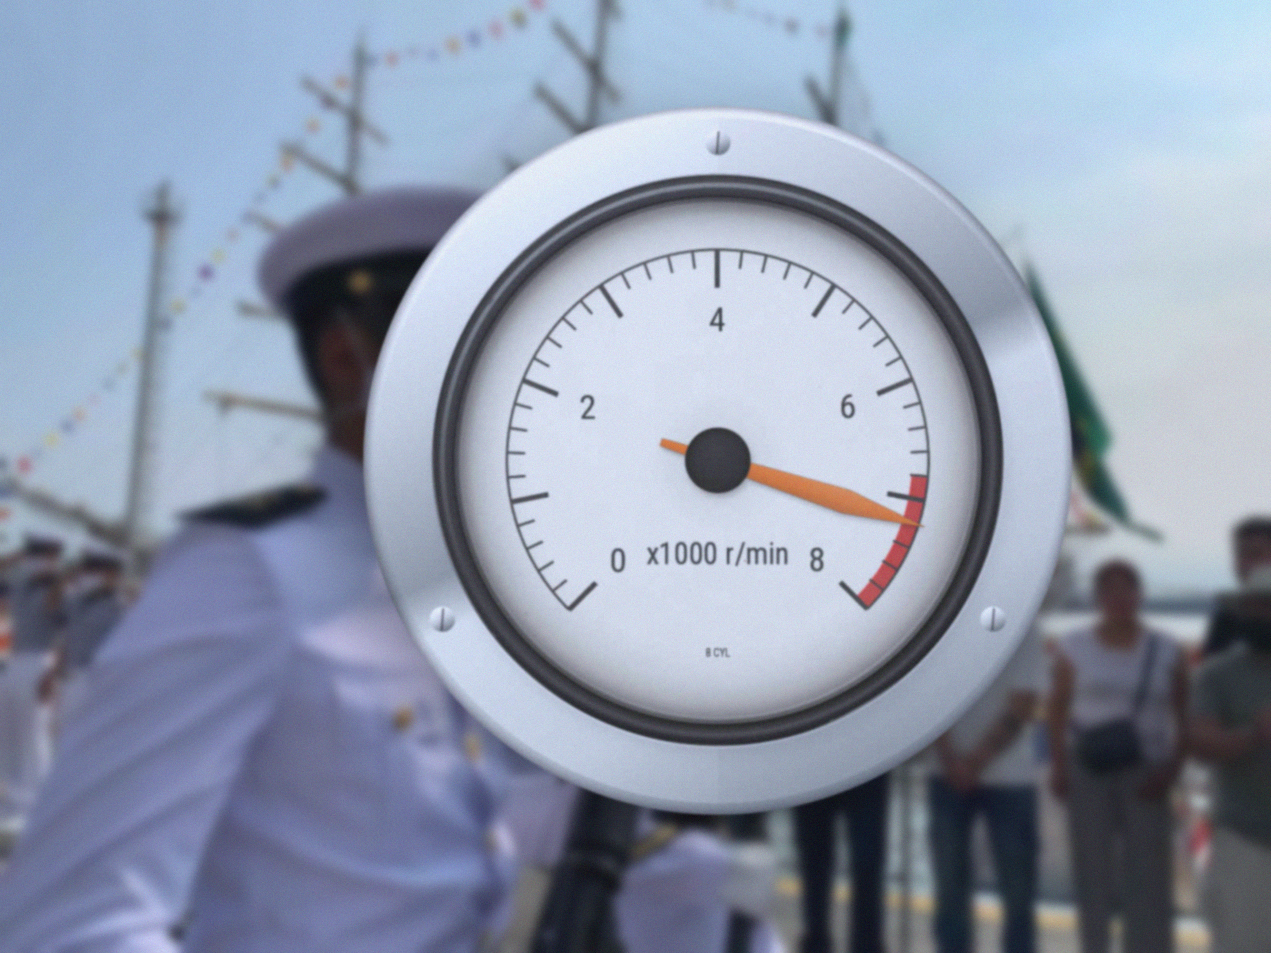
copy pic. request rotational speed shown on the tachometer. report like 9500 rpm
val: 7200 rpm
